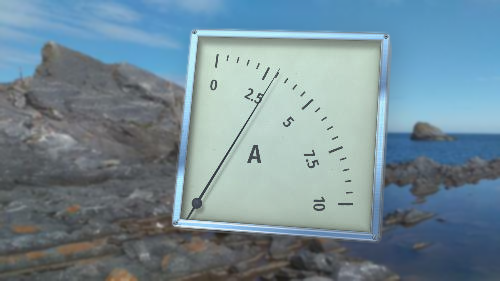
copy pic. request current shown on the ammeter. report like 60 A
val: 3 A
